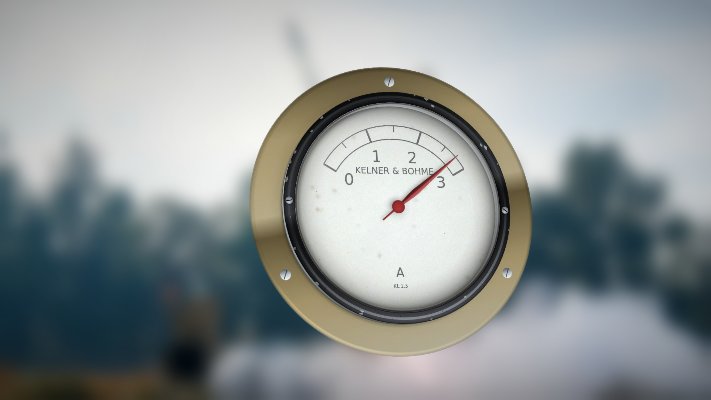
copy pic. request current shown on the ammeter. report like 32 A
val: 2.75 A
